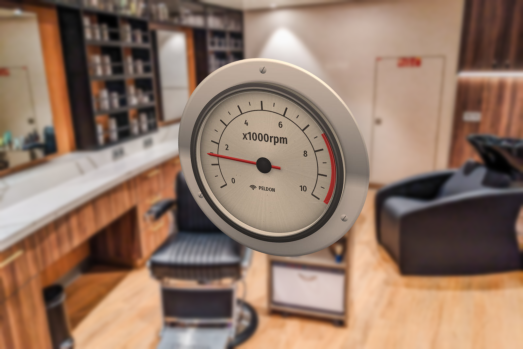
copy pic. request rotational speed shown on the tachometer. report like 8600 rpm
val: 1500 rpm
